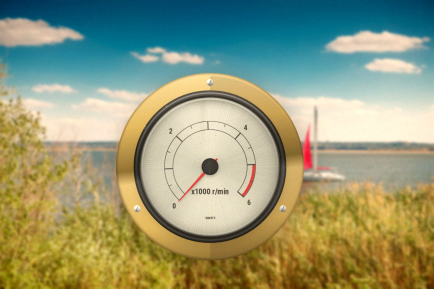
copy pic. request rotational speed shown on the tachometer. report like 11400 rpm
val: 0 rpm
